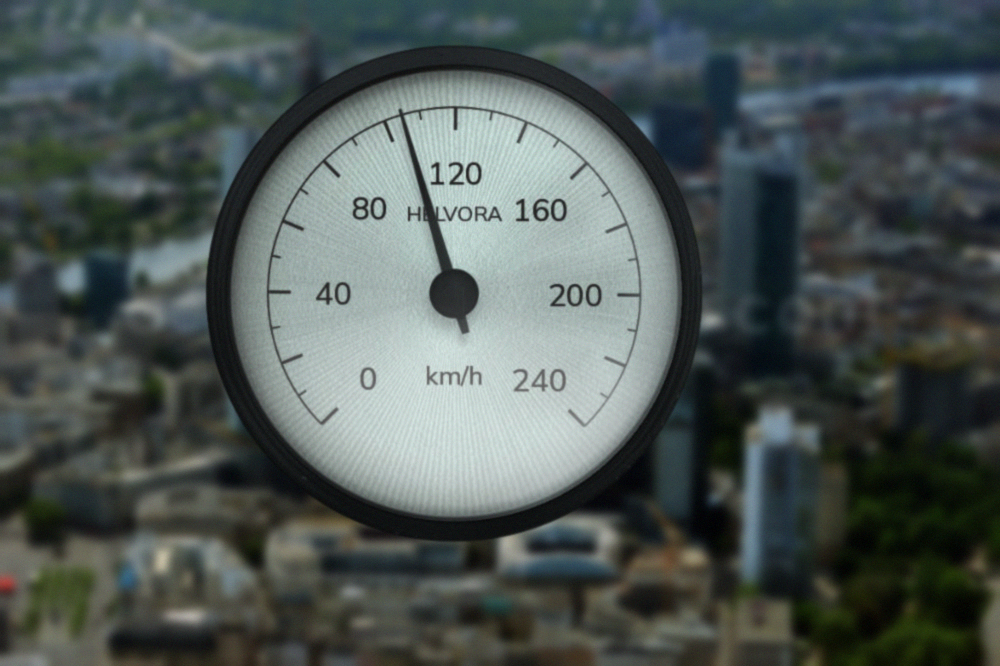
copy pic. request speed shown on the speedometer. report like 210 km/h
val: 105 km/h
